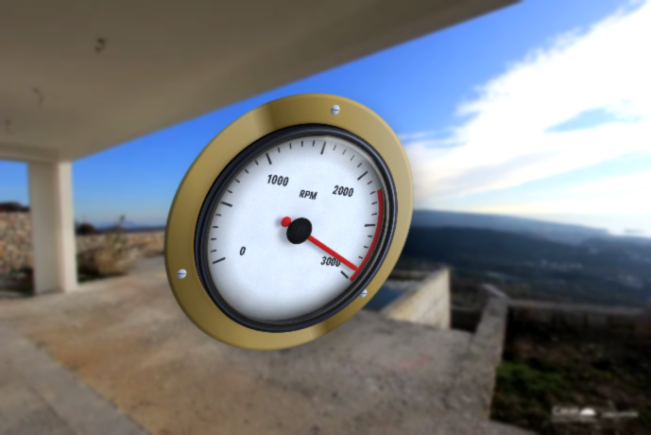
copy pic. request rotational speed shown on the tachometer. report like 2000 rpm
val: 2900 rpm
